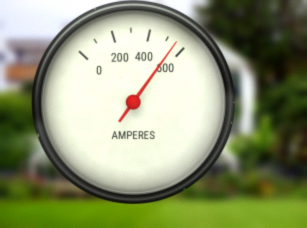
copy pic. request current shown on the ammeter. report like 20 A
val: 550 A
